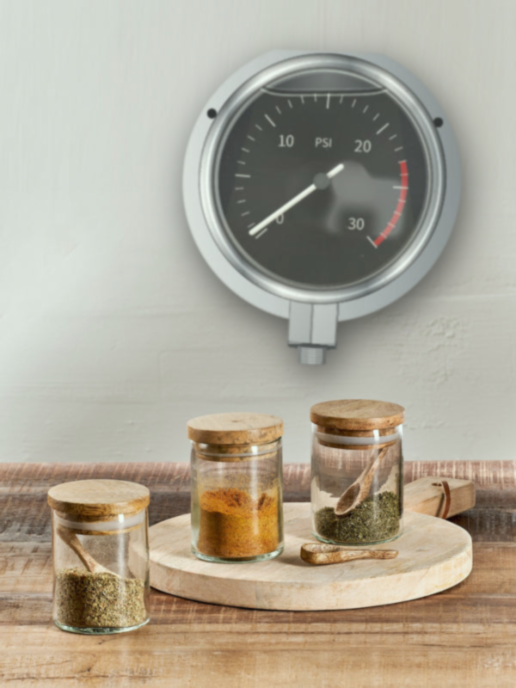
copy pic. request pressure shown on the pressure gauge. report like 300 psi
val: 0.5 psi
